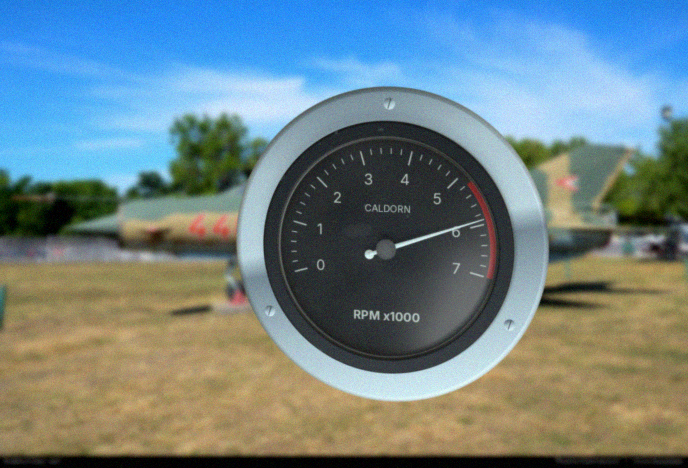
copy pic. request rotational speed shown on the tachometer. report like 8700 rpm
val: 5900 rpm
